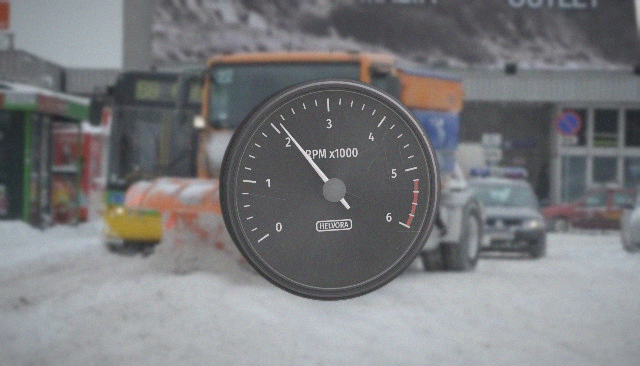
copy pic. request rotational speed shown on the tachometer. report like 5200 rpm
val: 2100 rpm
